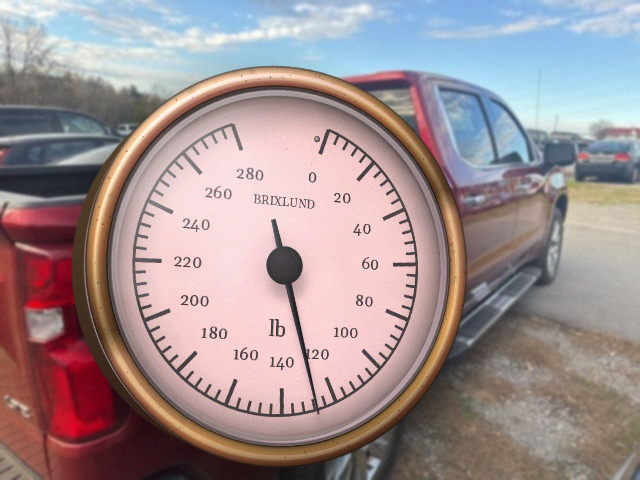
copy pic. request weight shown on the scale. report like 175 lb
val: 128 lb
